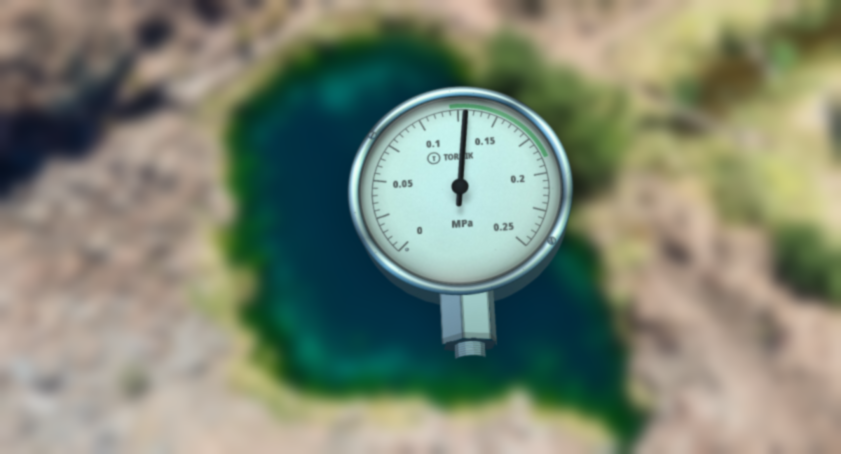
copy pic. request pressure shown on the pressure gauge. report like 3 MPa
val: 0.13 MPa
